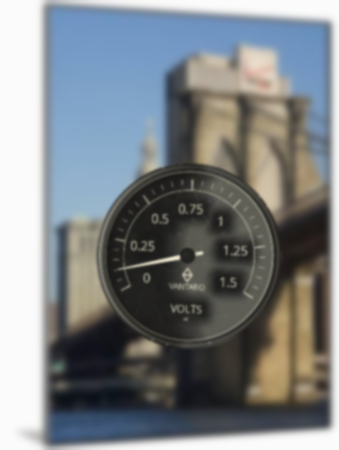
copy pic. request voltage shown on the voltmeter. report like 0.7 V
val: 0.1 V
